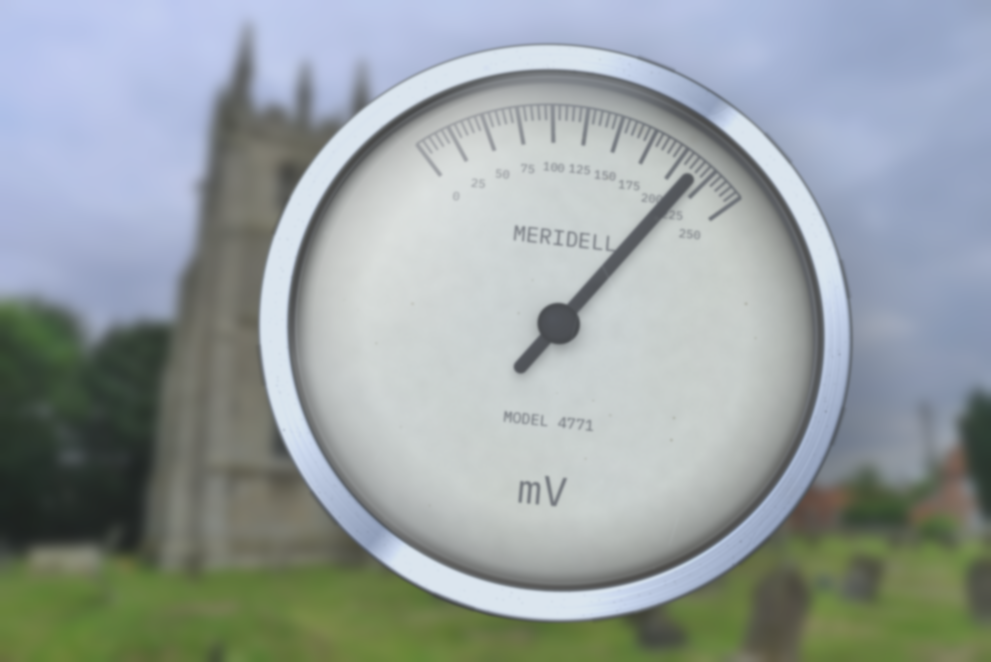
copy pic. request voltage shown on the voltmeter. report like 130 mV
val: 215 mV
